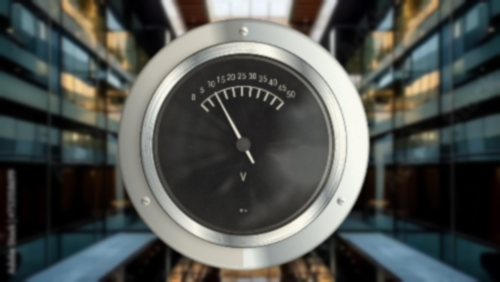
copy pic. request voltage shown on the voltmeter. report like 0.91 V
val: 10 V
